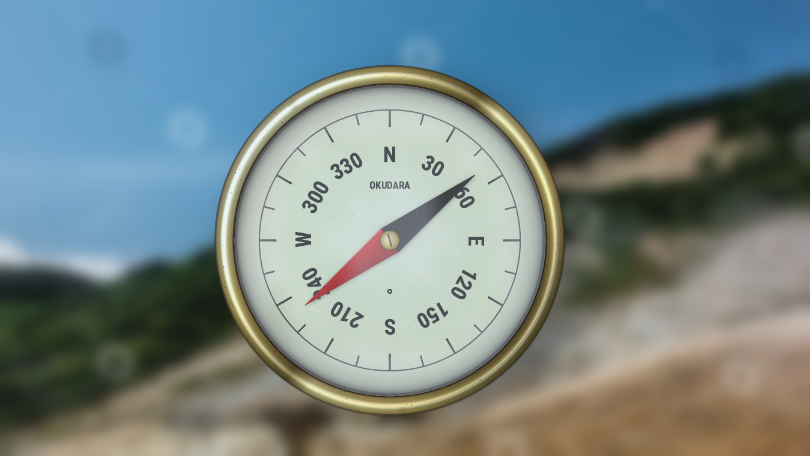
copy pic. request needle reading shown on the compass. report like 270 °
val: 232.5 °
